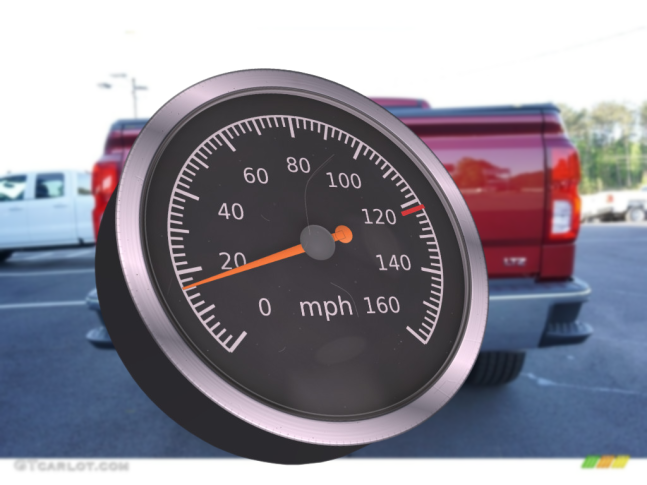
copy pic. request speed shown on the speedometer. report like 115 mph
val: 16 mph
